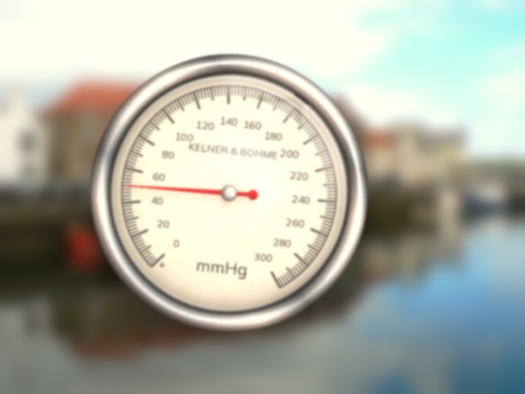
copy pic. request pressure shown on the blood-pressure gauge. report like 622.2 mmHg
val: 50 mmHg
